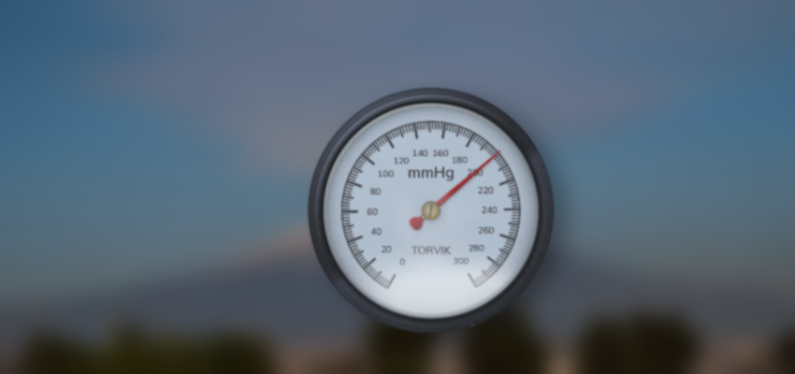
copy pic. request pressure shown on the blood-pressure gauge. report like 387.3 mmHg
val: 200 mmHg
